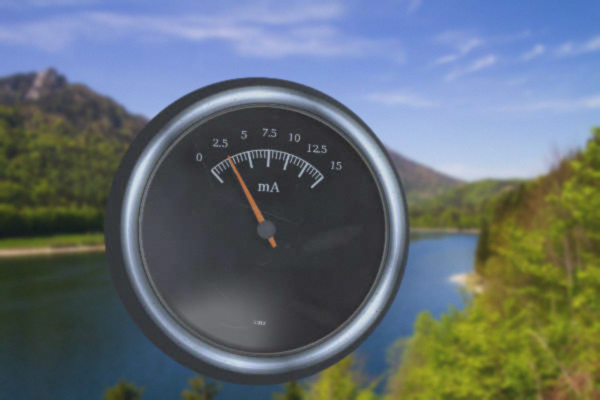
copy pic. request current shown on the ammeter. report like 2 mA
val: 2.5 mA
